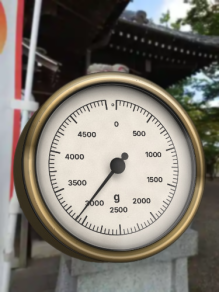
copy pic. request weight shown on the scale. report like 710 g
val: 3100 g
